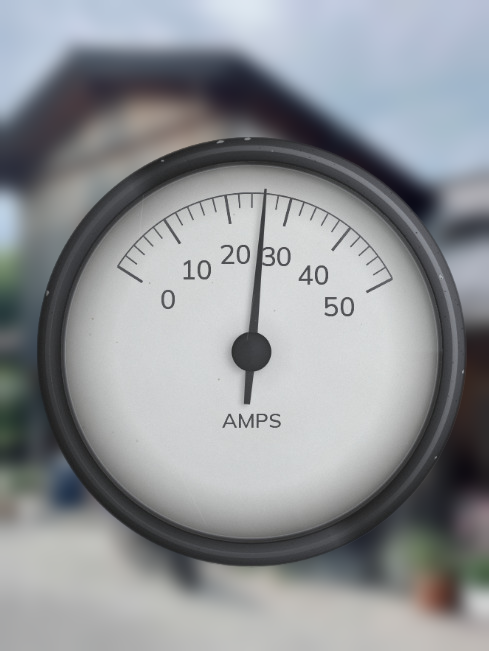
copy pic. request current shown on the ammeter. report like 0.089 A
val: 26 A
